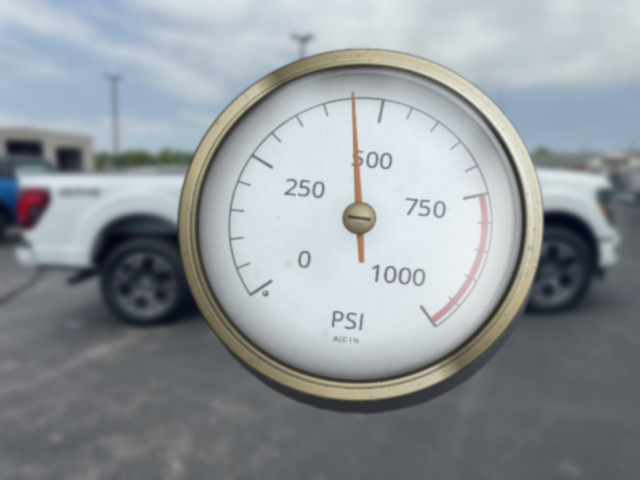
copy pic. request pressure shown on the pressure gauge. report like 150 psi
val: 450 psi
